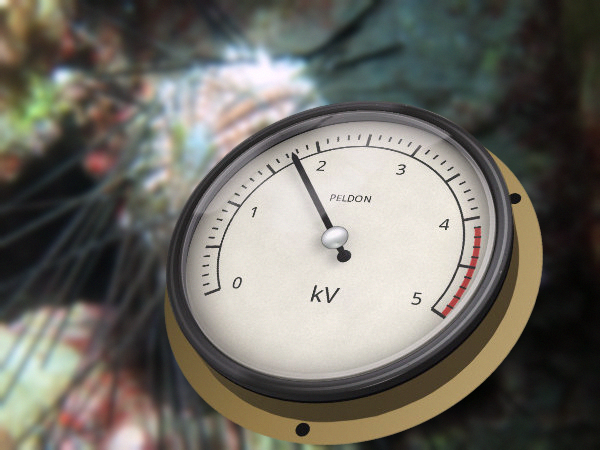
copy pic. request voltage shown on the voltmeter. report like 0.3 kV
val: 1.75 kV
